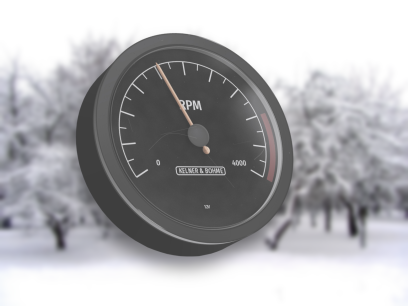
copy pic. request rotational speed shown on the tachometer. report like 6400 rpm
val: 1600 rpm
